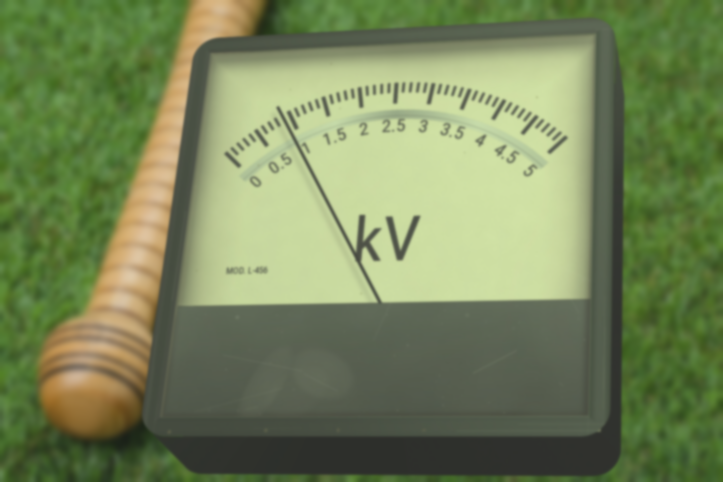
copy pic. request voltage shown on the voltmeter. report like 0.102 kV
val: 0.9 kV
